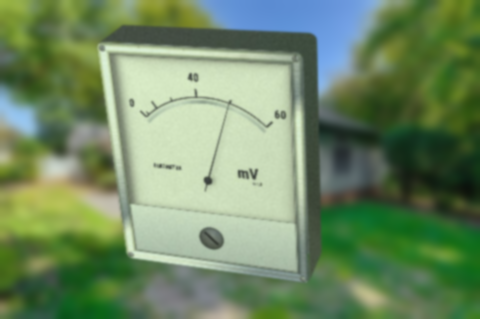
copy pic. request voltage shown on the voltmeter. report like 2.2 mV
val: 50 mV
